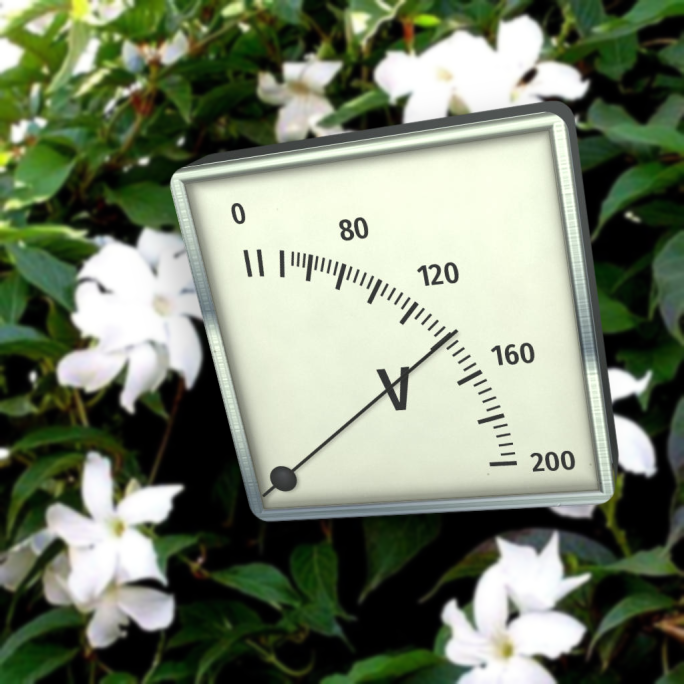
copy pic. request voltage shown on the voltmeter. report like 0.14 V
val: 140 V
